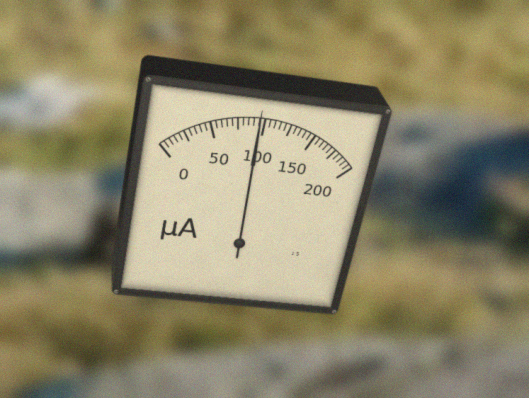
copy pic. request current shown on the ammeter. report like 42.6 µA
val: 95 µA
